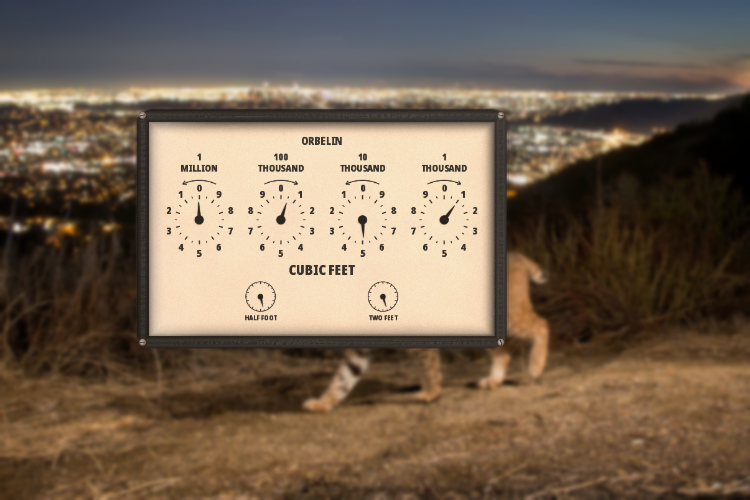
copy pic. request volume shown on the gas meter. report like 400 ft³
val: 5100 ft³
